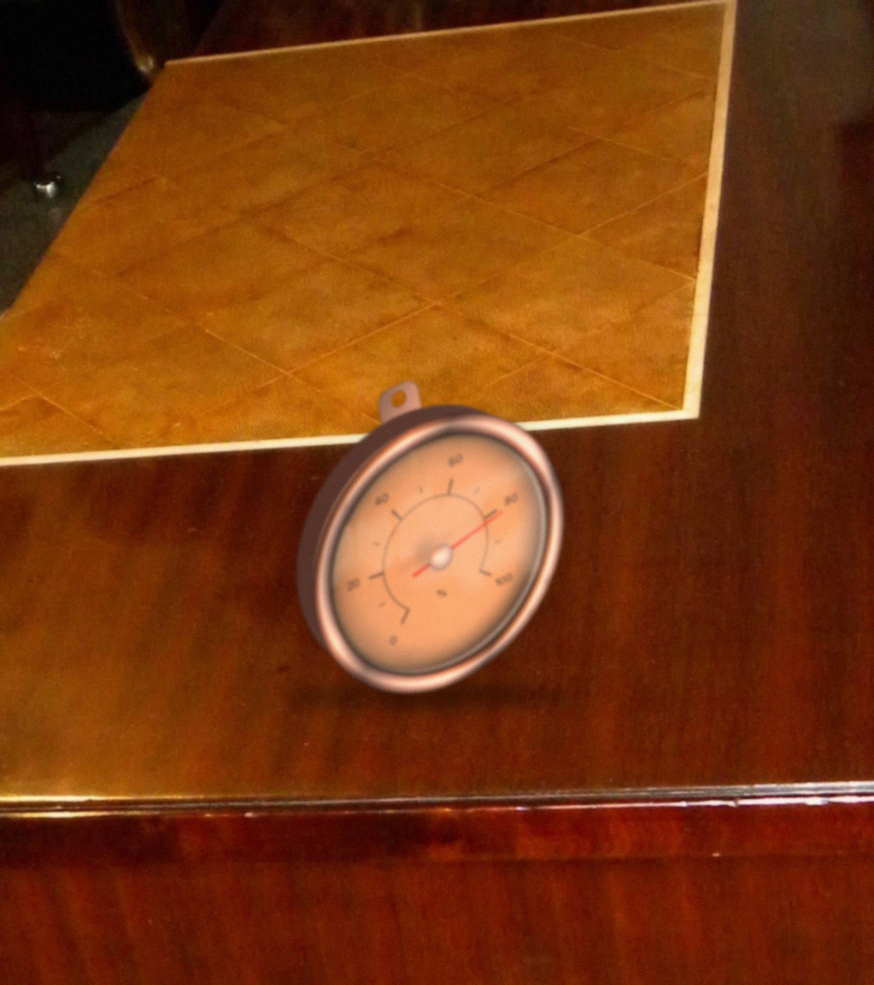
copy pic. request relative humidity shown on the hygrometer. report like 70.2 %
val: 80 %
